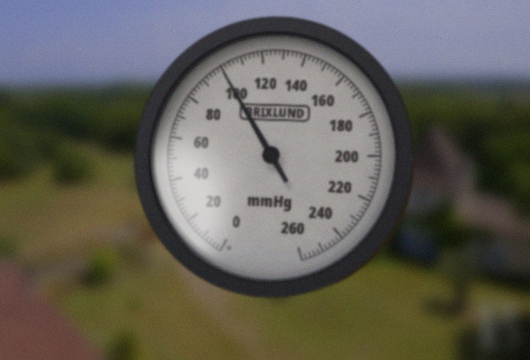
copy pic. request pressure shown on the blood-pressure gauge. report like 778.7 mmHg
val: 100 mmHg
